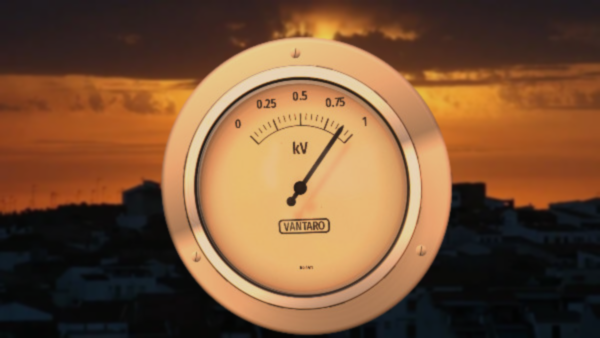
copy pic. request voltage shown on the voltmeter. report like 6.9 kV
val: 0.9 kV
